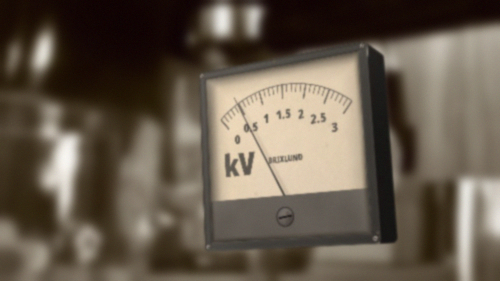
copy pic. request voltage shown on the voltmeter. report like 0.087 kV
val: 0.5 kV
